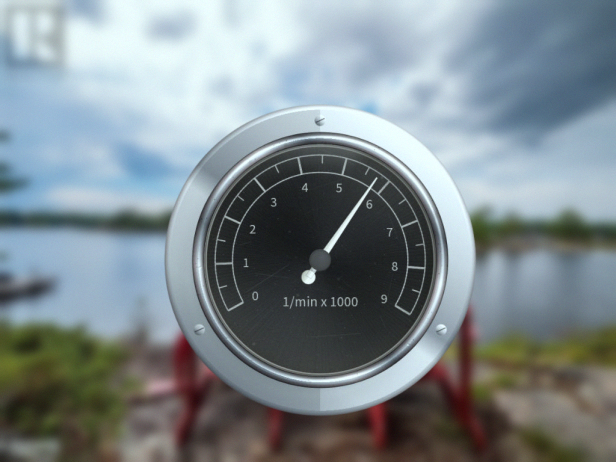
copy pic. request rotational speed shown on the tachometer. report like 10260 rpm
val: 5750 rpm
